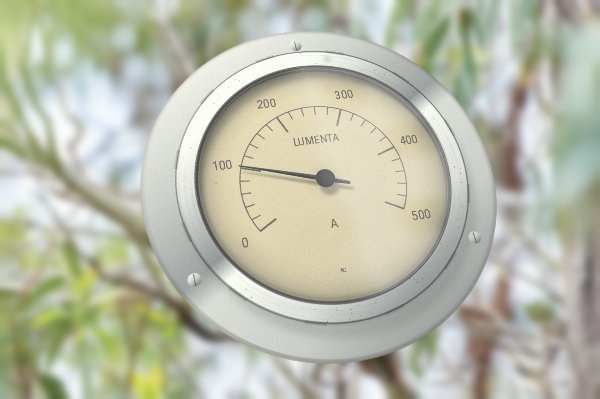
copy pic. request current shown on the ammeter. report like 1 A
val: 100 A
